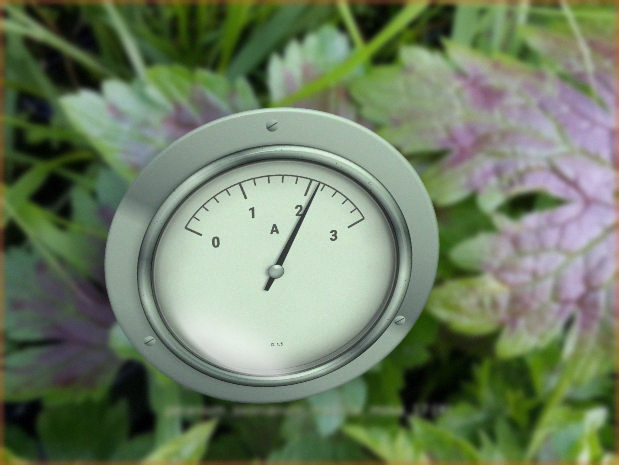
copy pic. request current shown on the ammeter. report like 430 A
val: 2.1 A
